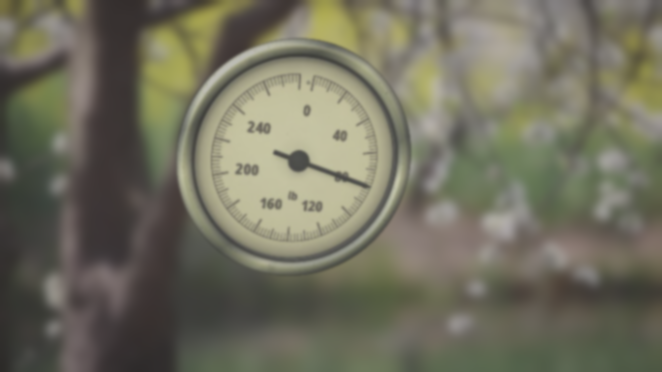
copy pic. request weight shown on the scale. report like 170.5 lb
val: 80 lb
